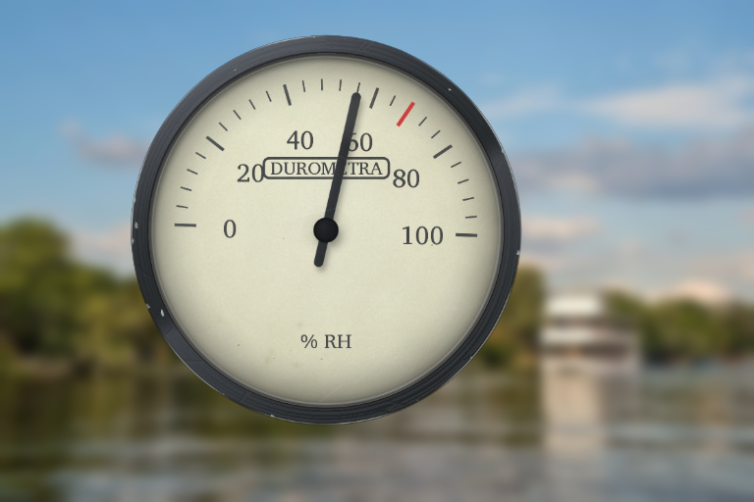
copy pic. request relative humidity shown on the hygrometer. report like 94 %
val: 56 %
